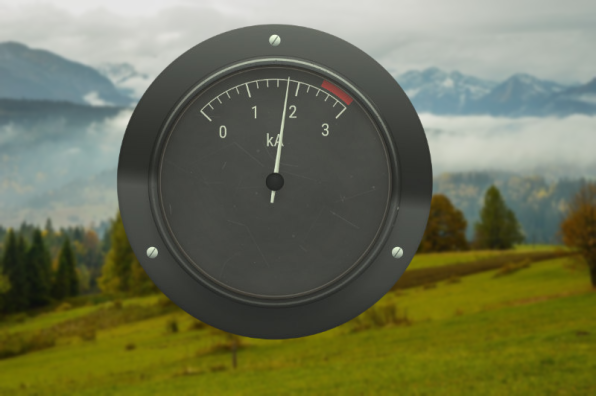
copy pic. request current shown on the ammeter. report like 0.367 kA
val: 1.8 kA
